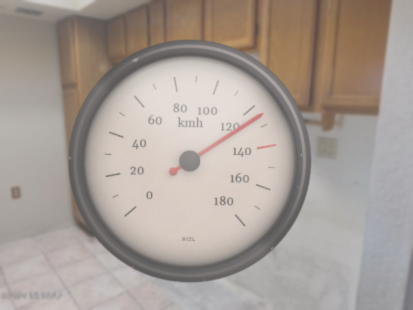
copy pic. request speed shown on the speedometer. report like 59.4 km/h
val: 125 km/h
